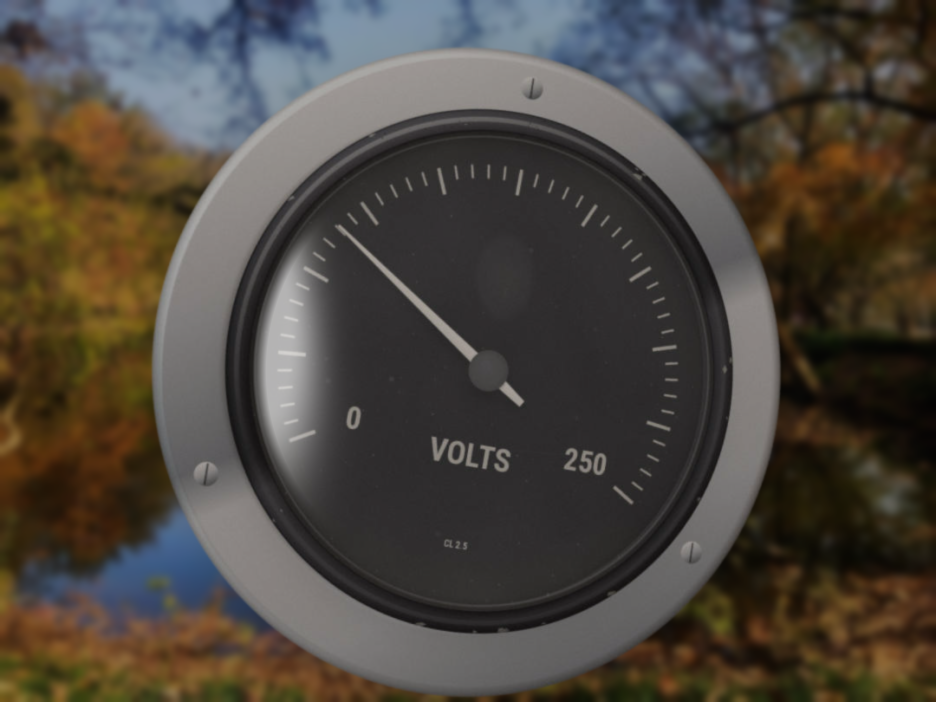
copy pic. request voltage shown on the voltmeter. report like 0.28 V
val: 65 V
